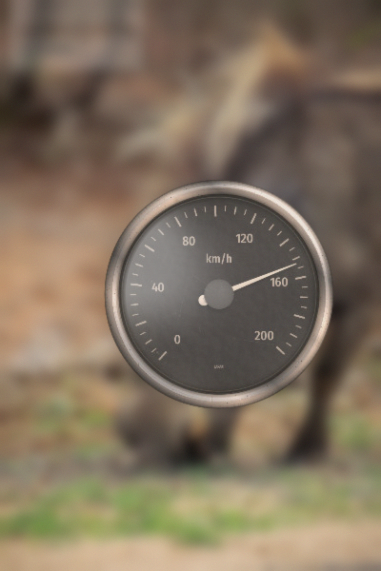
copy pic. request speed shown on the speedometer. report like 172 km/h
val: 152.5 km/h
